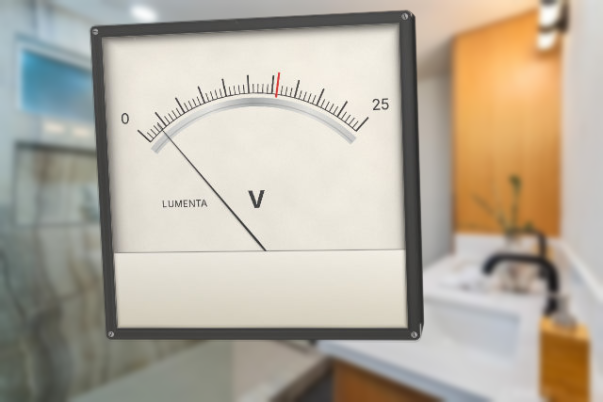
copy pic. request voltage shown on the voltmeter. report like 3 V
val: 2 V
